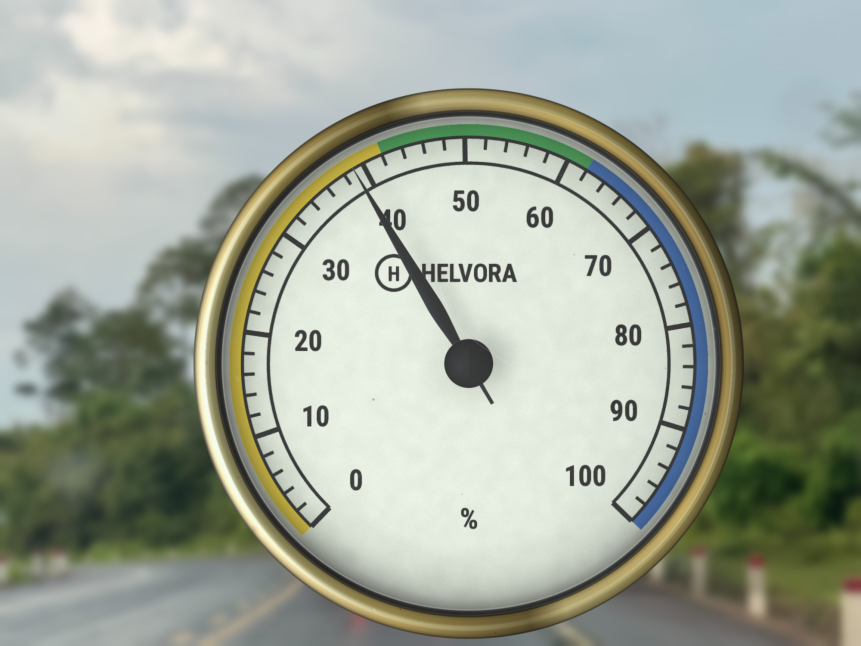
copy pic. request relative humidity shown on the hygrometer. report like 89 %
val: 39 %
